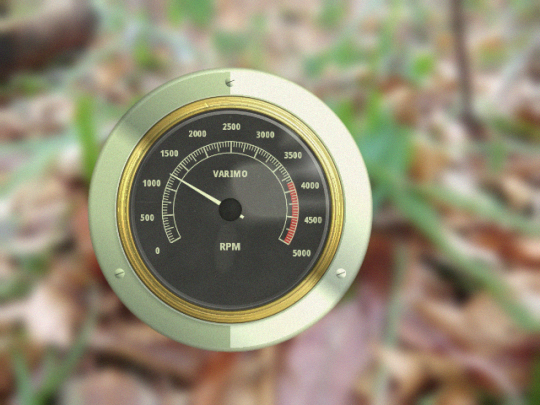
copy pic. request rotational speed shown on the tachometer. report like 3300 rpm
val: 1250 rpm
